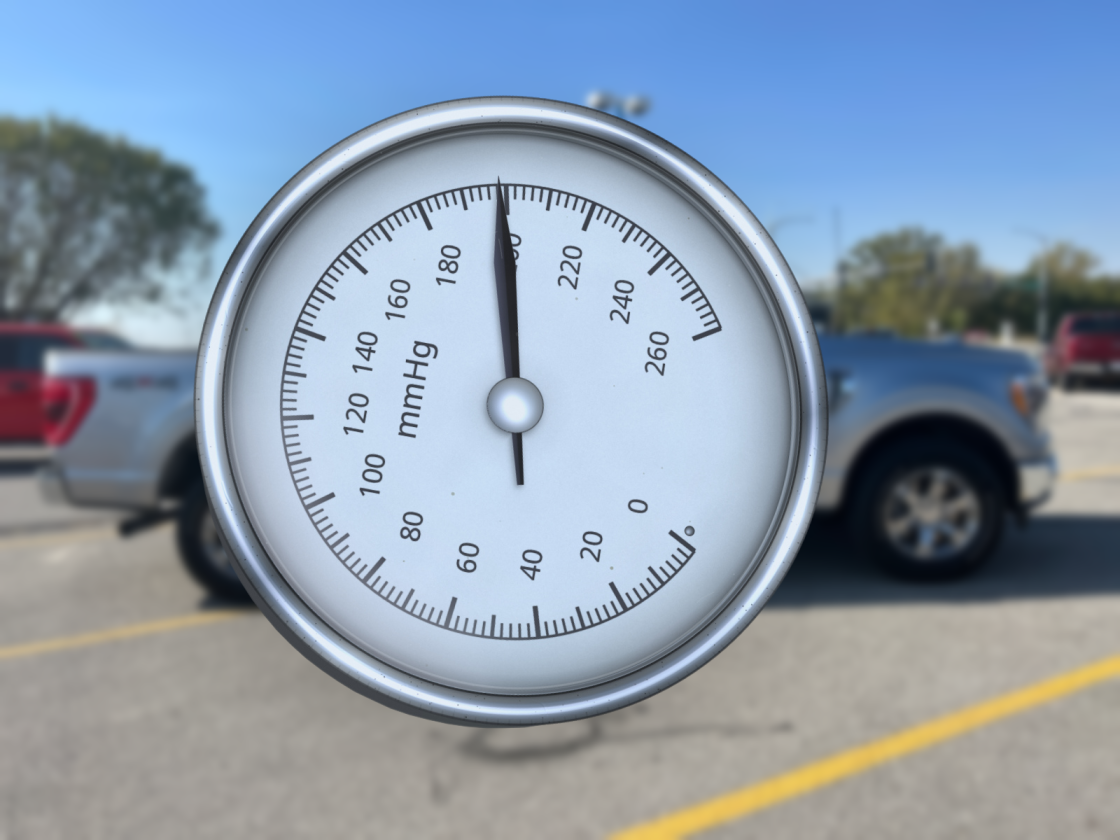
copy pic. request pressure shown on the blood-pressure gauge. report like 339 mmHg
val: 198 mmHg
